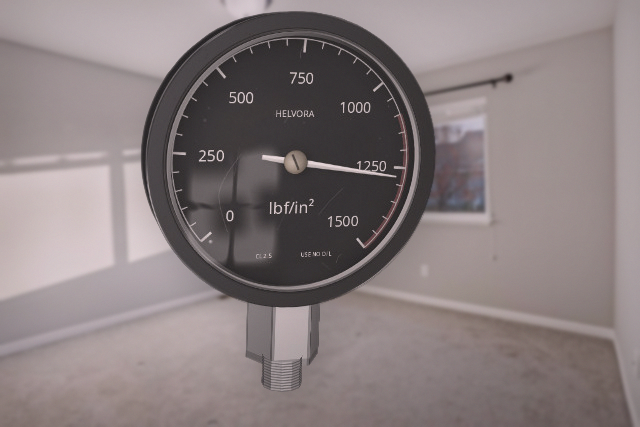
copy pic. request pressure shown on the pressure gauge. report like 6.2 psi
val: 1275 psi
